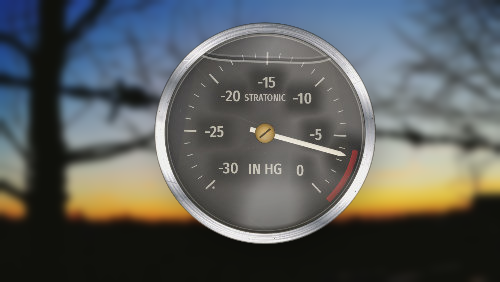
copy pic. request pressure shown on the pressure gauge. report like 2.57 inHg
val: -3.5 inHg
